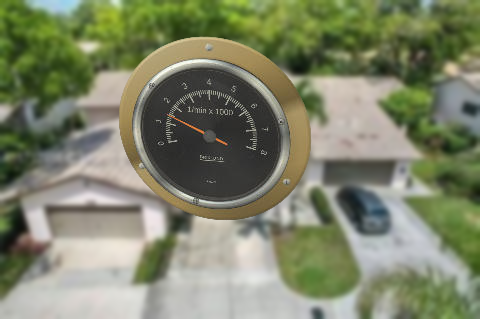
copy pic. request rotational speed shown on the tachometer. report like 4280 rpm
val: 1500 rpm
